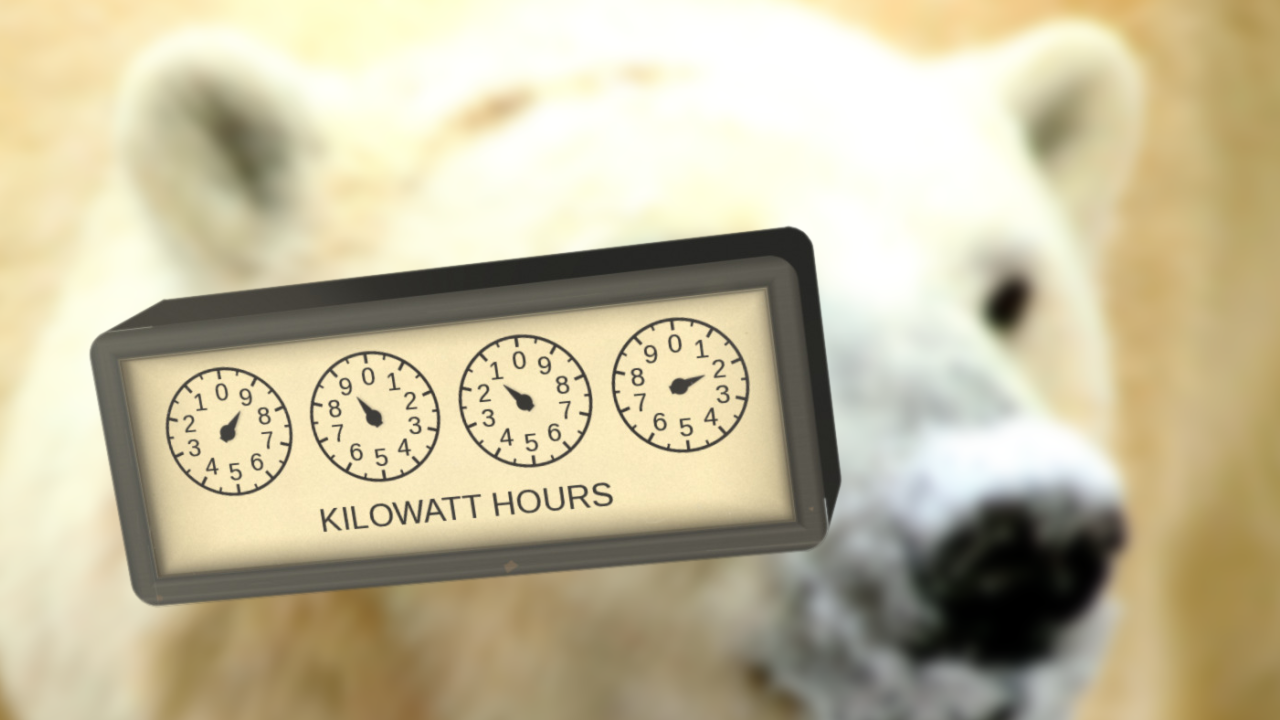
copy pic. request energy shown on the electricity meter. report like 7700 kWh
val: 8912 kWh
